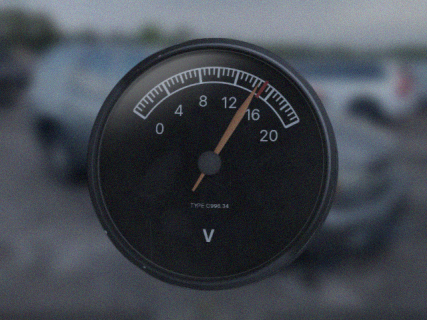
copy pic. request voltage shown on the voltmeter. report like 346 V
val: 14.5 V
